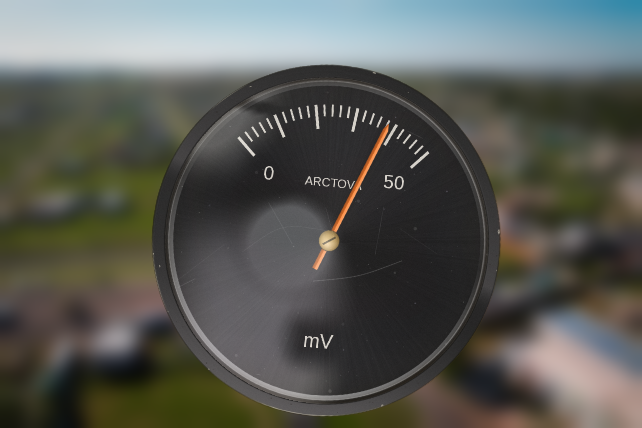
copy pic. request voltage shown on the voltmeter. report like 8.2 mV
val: 38 mV
